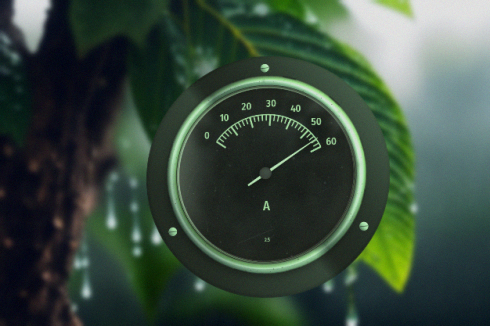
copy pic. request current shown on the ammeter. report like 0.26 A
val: 56 A
